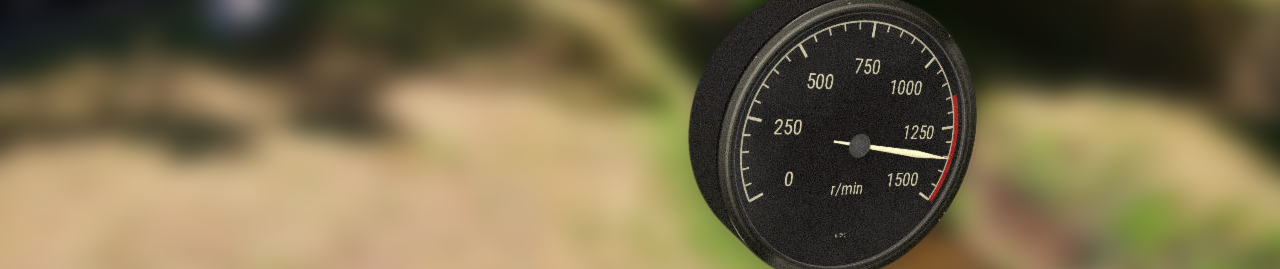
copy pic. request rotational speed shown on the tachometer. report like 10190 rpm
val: 1350 rpm
